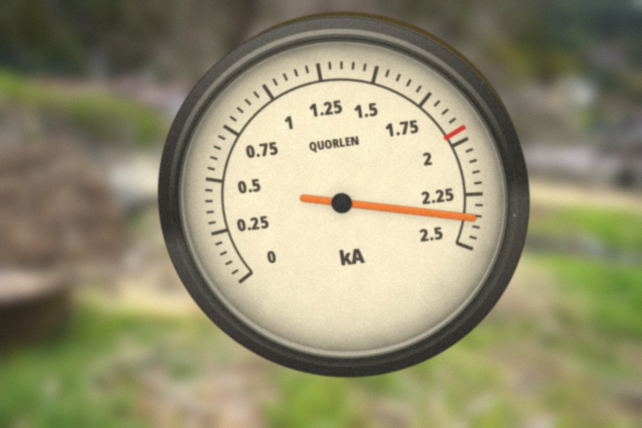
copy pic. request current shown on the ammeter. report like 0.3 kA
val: 2.35 kA
